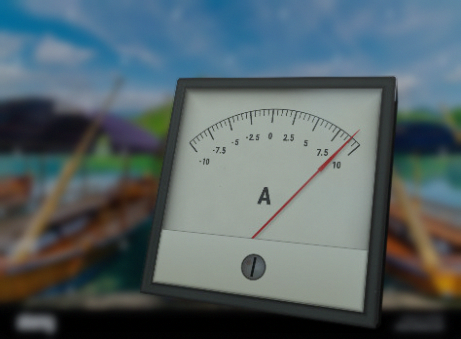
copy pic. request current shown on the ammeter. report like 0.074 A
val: 9 A
